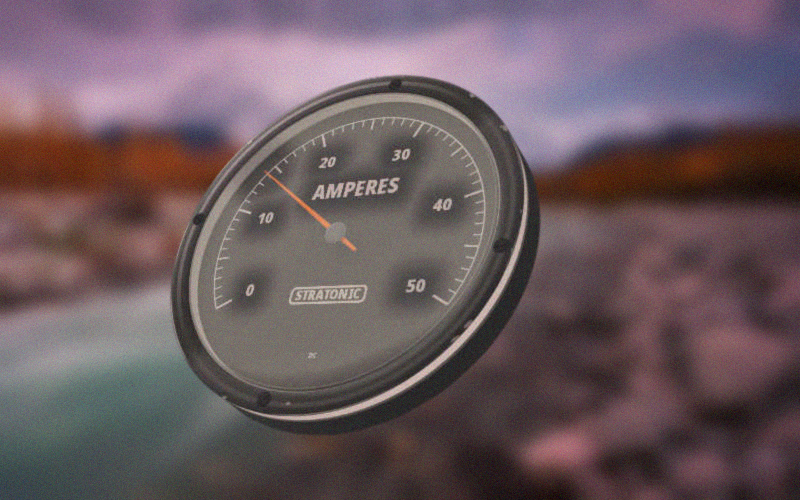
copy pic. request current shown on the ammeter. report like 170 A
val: 14 A
